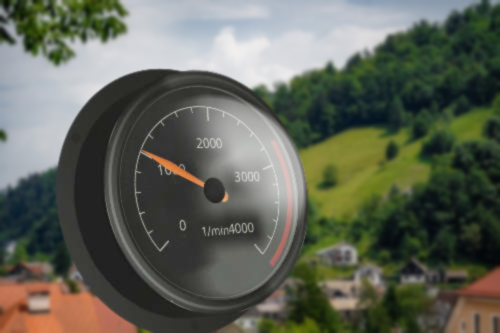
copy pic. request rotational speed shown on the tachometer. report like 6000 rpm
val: 1000 rpm
